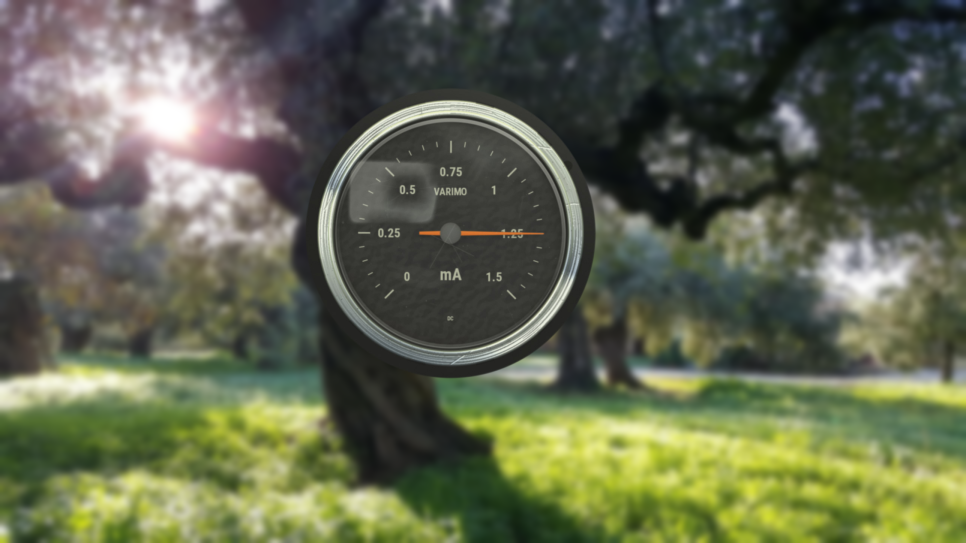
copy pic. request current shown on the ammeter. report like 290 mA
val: 1.25 mA
